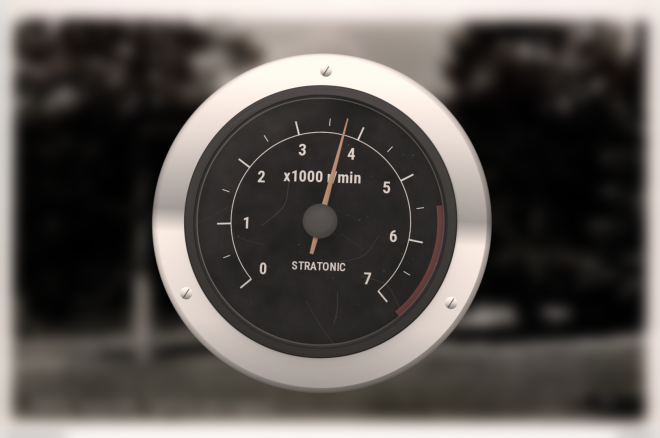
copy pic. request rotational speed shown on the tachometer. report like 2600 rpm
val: 3750 rpm
